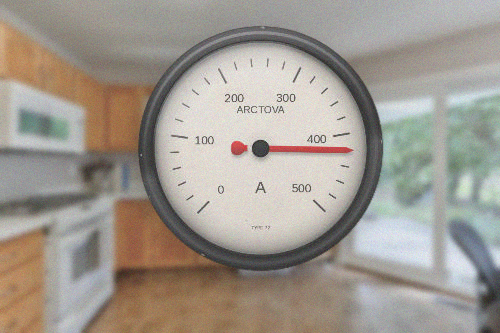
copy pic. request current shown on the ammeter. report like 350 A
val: 420 A
